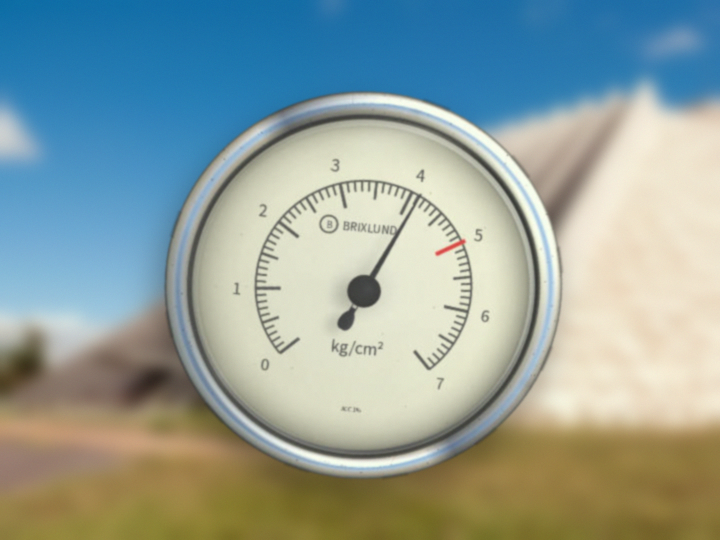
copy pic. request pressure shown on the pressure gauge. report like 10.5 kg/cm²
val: 4.1 kg/cm²
